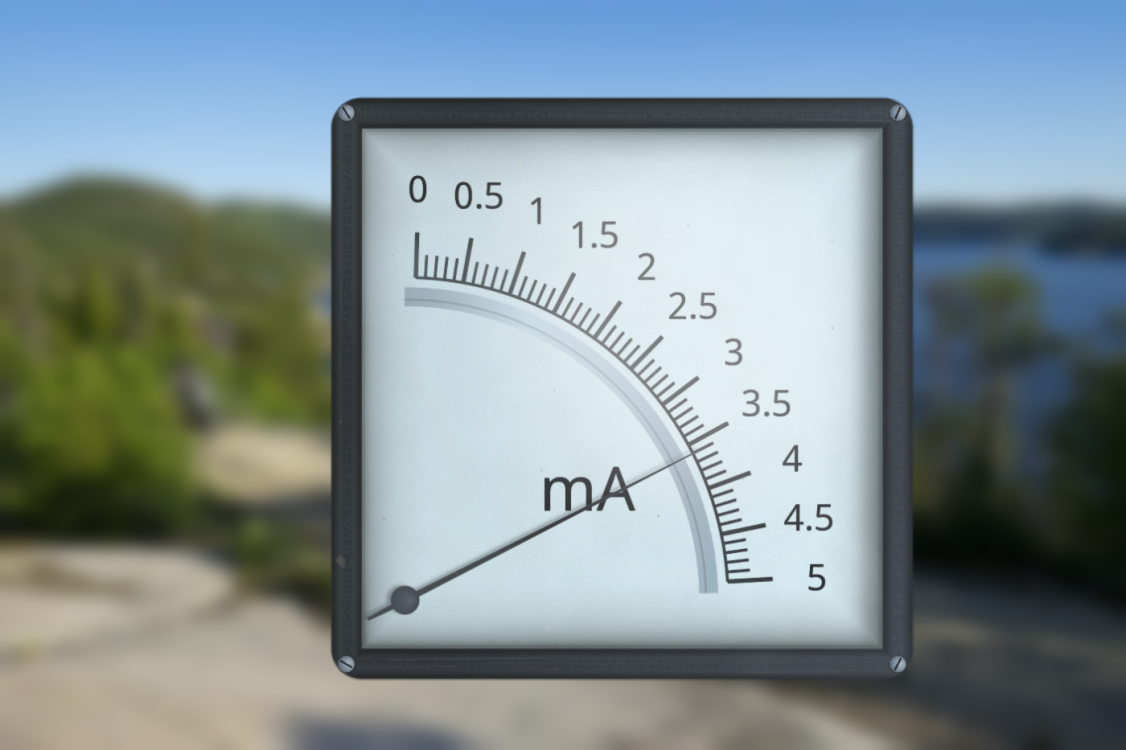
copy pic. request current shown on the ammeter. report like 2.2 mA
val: 3.6 mA
